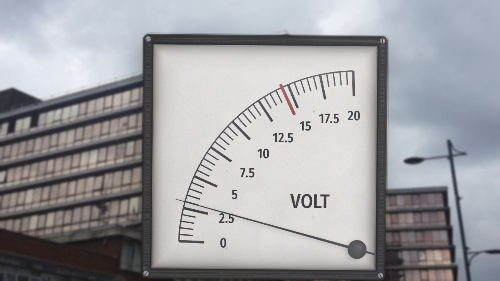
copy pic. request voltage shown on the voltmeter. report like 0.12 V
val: 3 V
